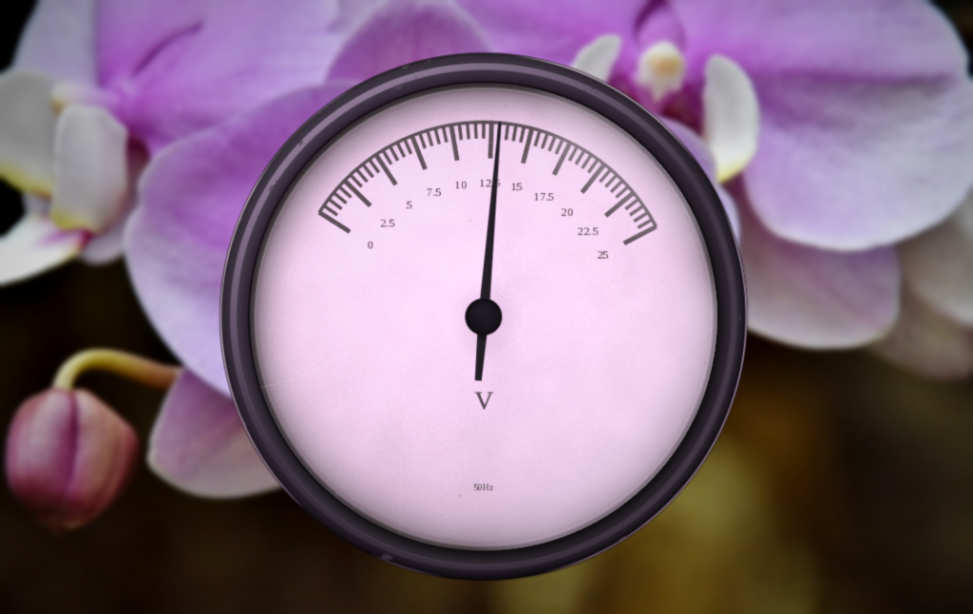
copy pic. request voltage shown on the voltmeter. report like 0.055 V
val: 13 V
